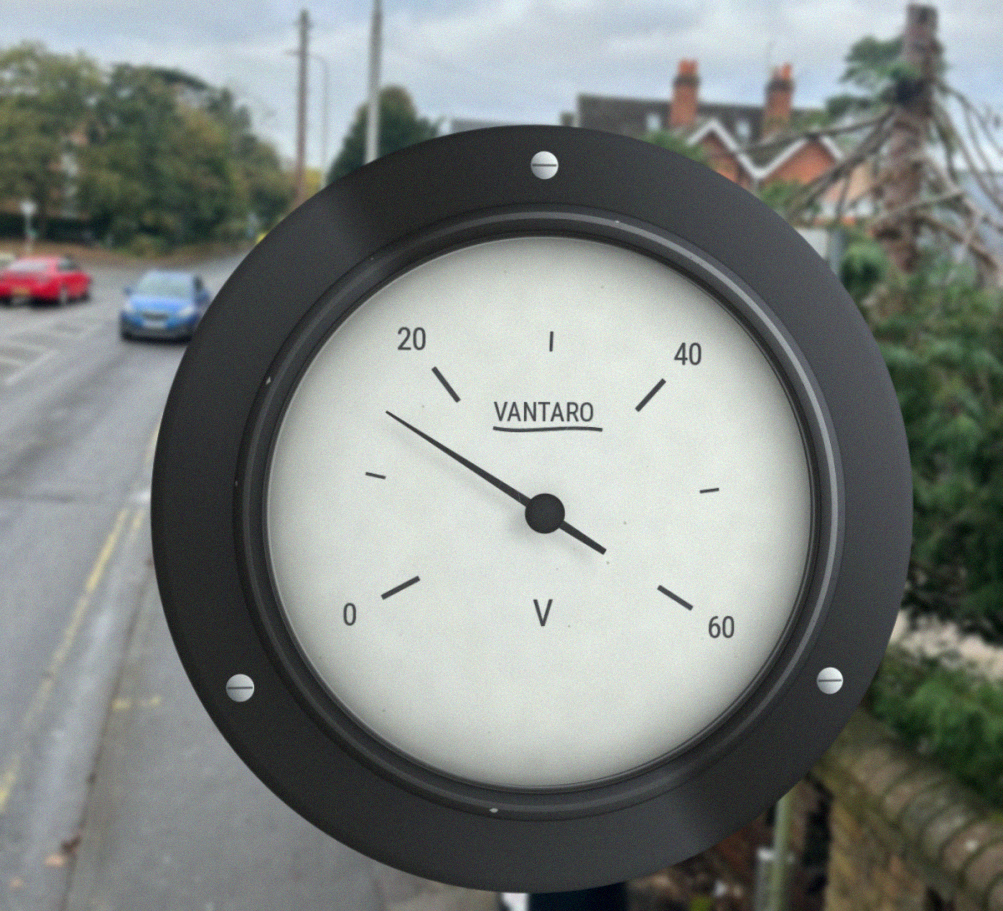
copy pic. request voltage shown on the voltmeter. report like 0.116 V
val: 15 V
